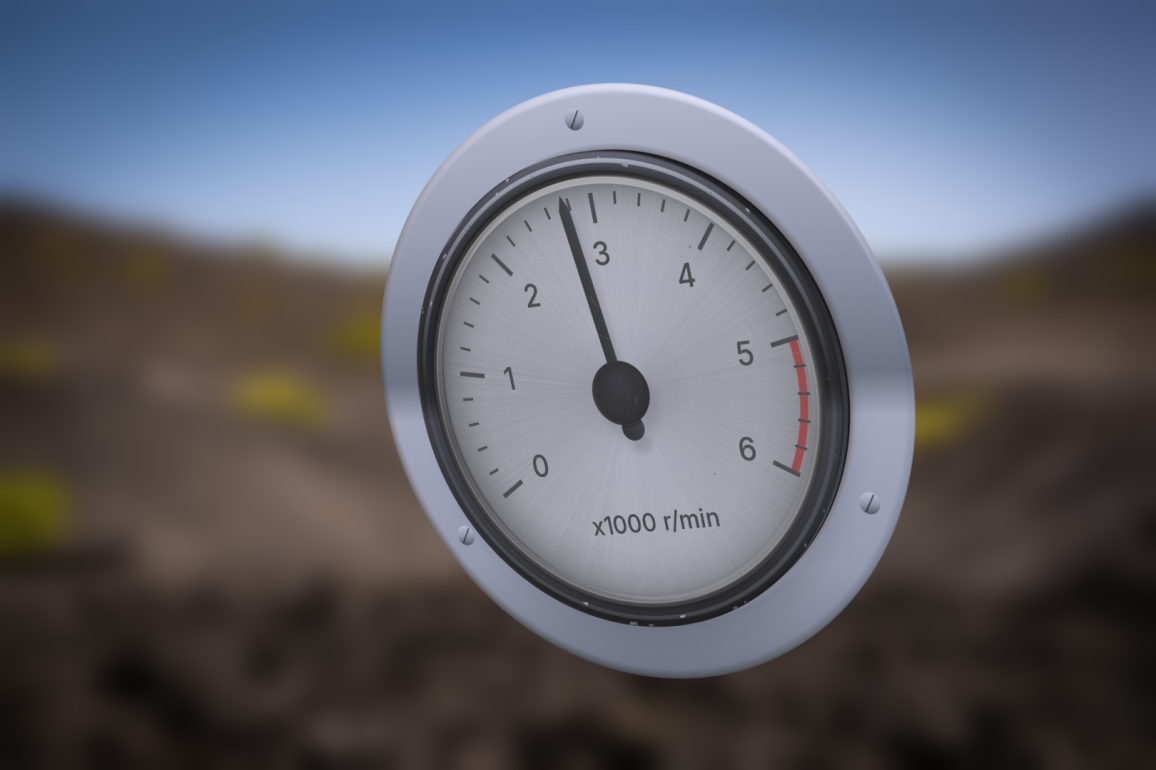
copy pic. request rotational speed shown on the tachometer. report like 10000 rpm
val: 2800 rpm
